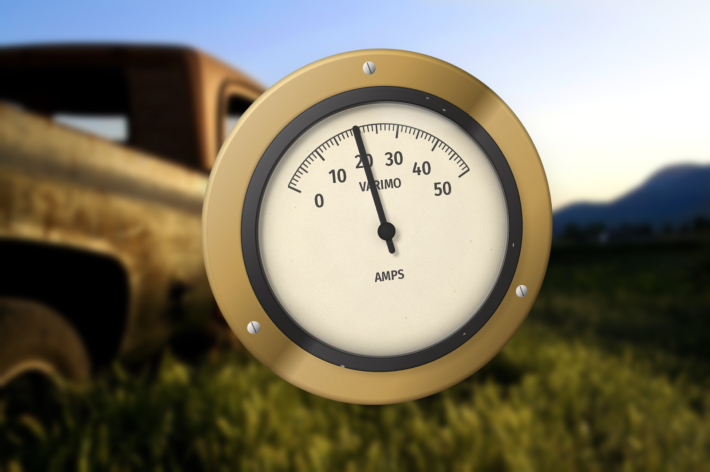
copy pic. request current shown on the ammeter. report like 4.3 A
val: 20 A
